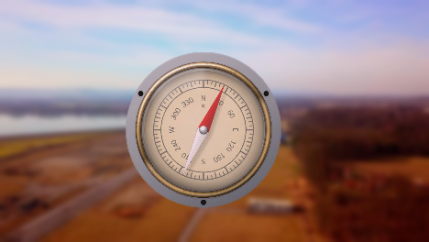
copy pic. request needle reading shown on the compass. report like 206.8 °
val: 25 °
